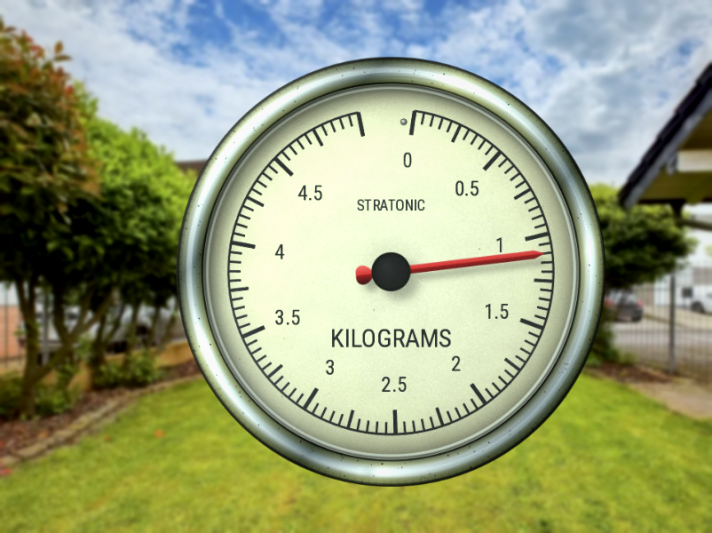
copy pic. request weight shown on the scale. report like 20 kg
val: 1.1 kg
